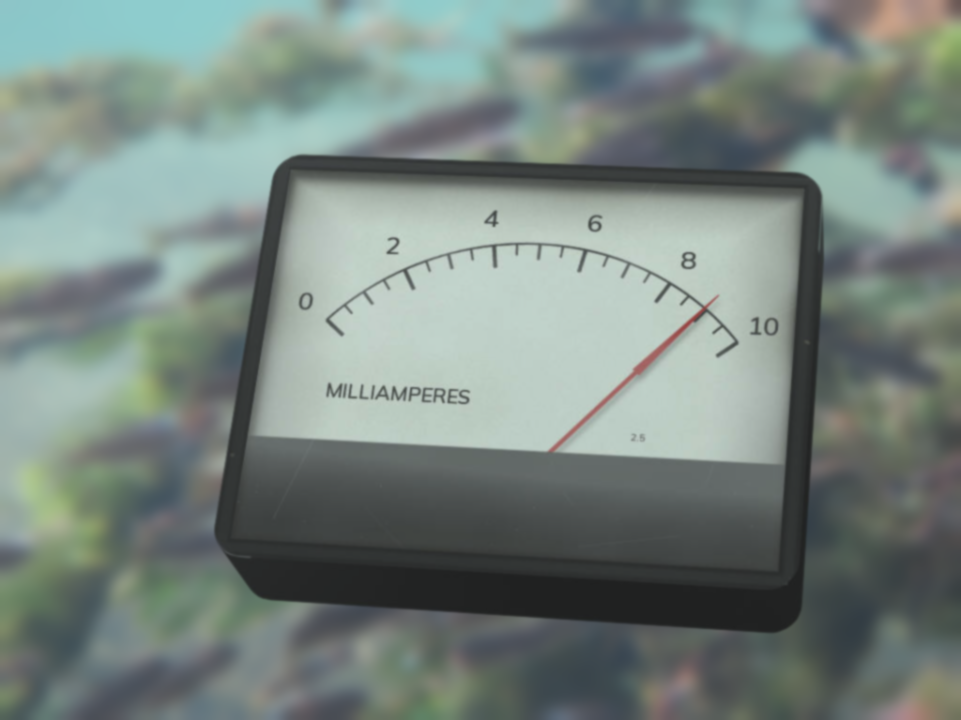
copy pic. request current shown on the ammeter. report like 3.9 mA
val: 9 mA
